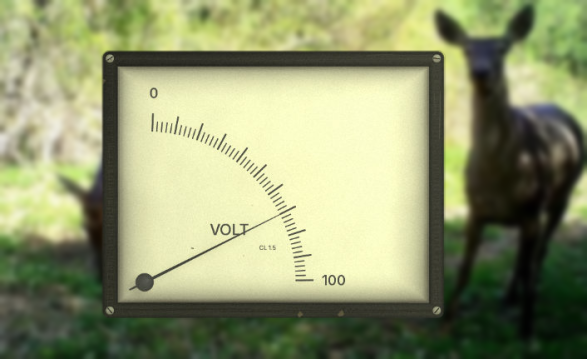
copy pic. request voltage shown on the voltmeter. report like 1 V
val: 70 V
